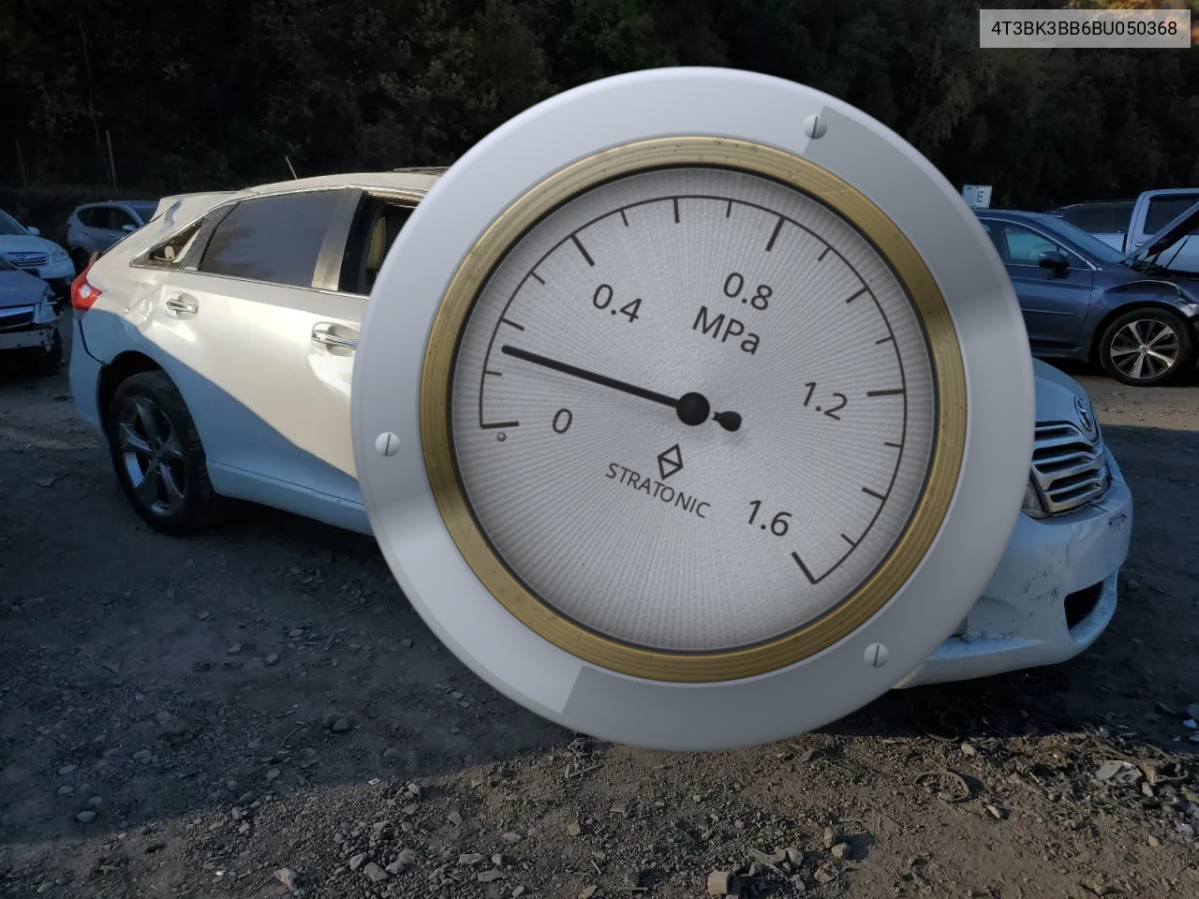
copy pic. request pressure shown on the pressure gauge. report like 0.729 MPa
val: 0.15 MPa
